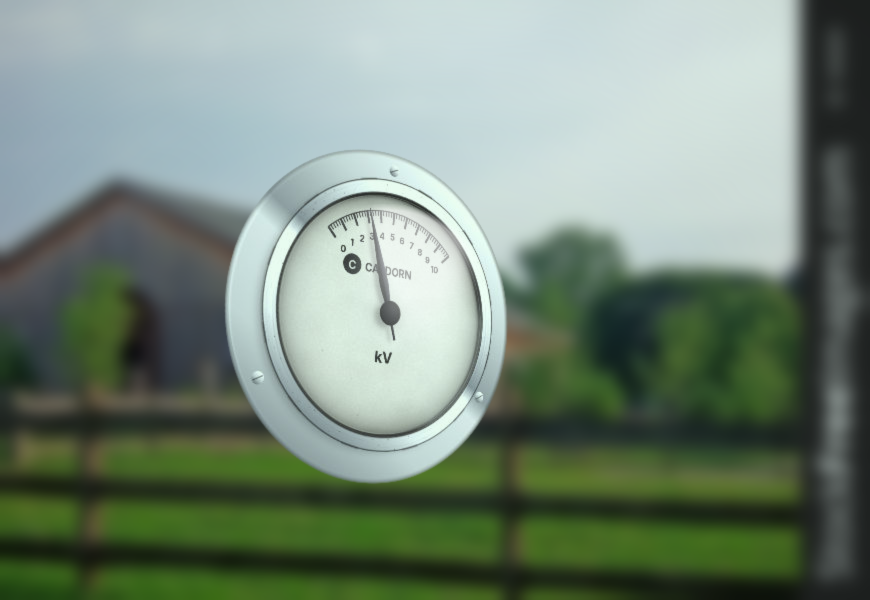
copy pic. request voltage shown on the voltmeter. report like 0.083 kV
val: 3 kV
